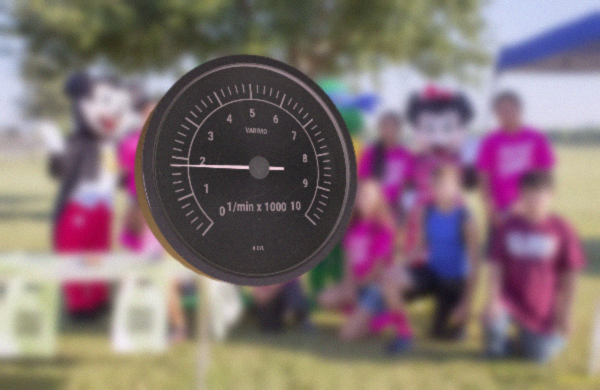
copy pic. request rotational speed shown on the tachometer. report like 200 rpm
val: 1800 rpm
